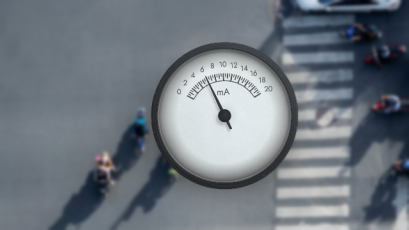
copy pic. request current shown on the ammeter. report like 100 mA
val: 6 mA
